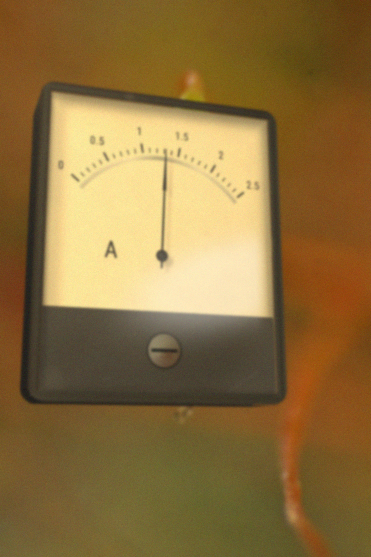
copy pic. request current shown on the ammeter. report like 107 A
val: 1.3 A
